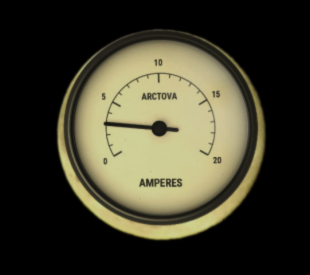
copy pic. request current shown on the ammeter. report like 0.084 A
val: 3 A
